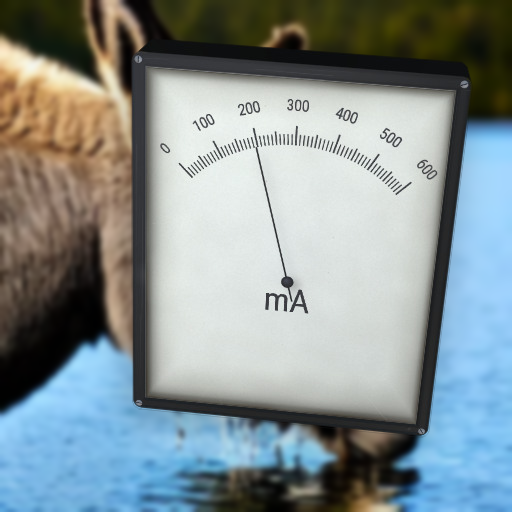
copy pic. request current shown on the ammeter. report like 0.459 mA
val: 200 mA
